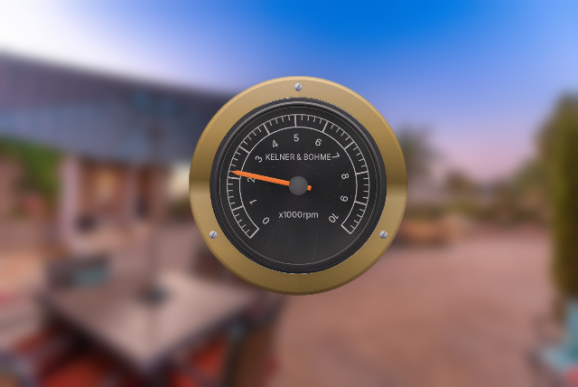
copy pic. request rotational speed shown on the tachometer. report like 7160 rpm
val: 2200 rpm
